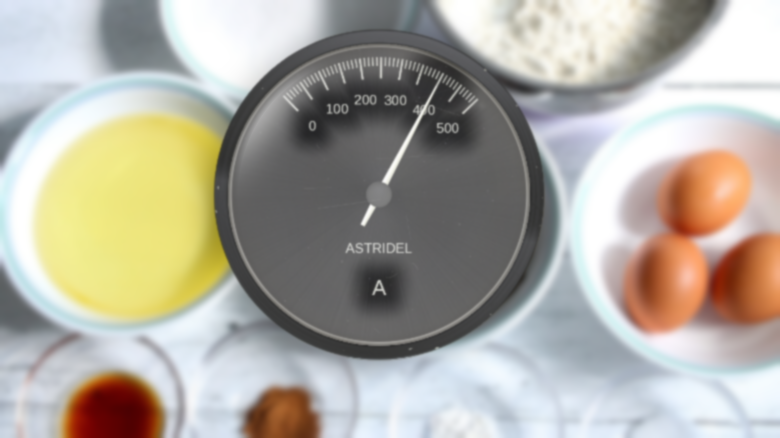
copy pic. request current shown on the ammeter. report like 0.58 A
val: 400 A
